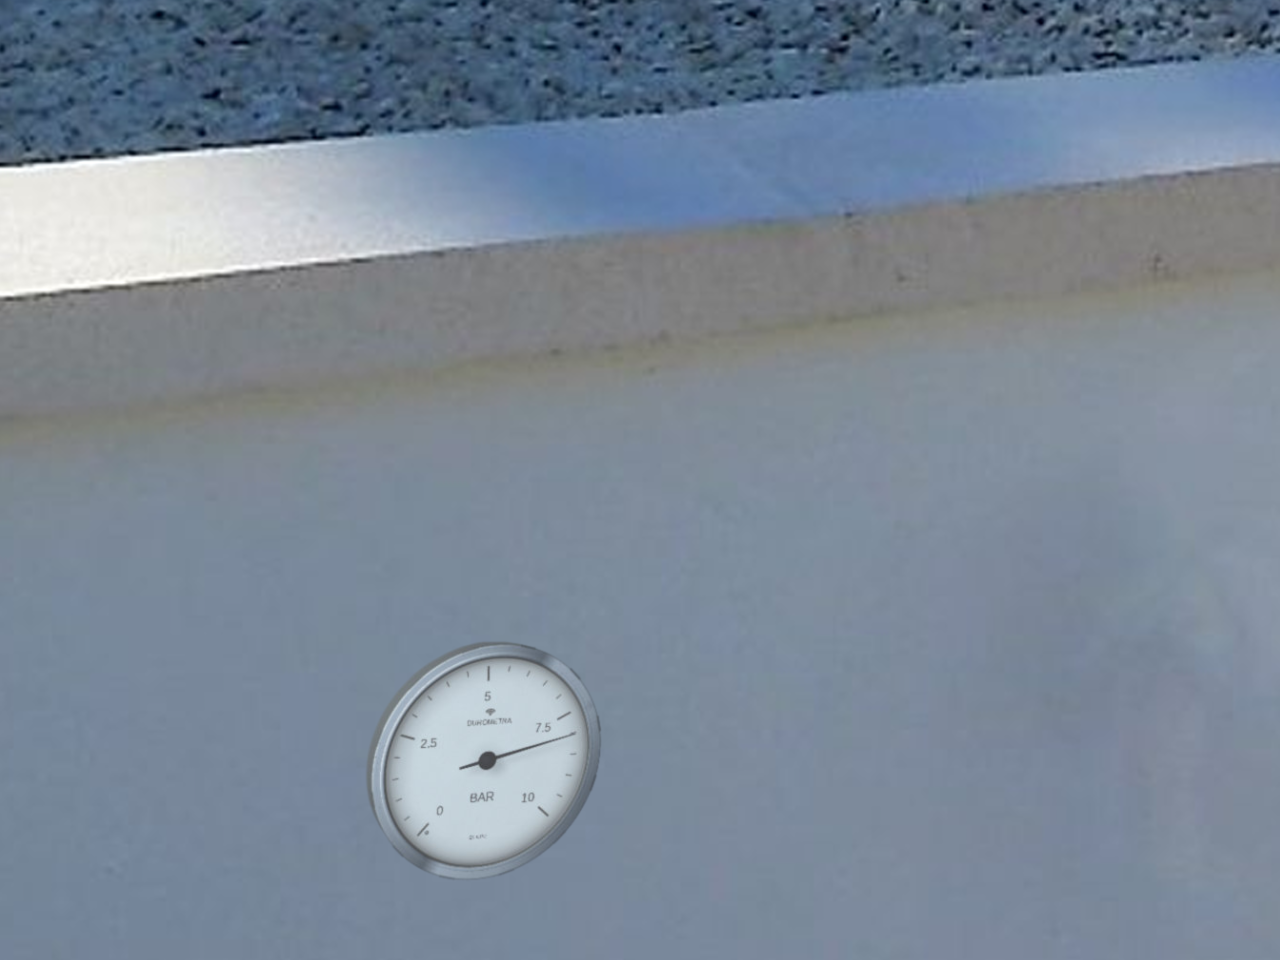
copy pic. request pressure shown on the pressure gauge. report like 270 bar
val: 8 bar
